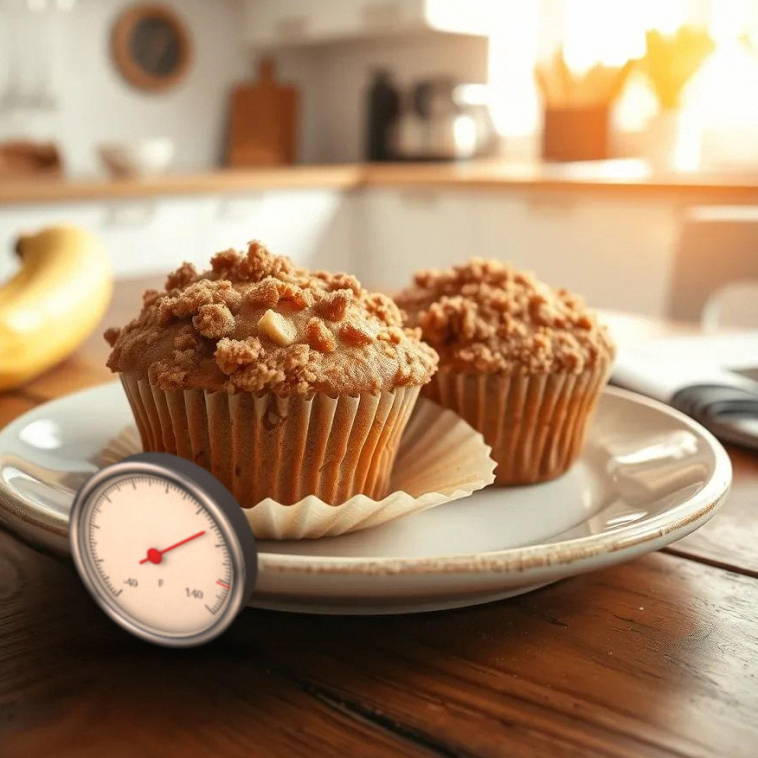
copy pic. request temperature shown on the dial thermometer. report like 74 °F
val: 90 °F
